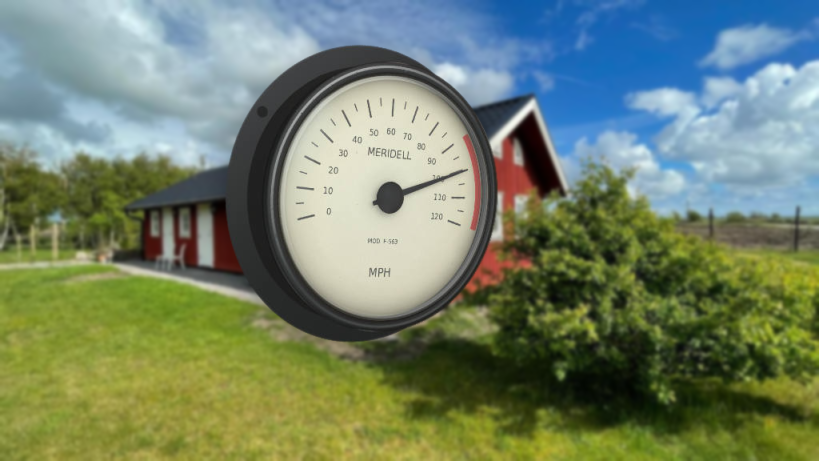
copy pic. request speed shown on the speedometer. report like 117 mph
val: 100 mph
